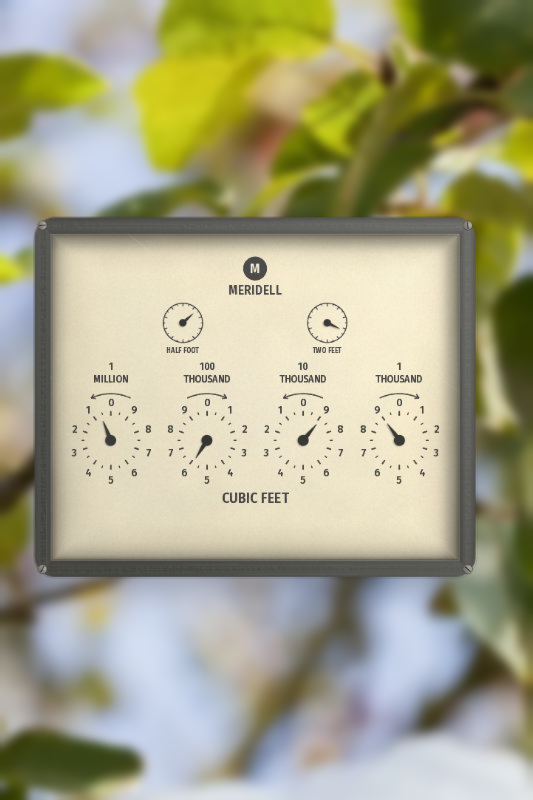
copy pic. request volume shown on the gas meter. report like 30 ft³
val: 58900 ft³
